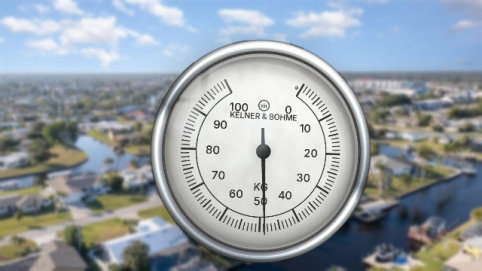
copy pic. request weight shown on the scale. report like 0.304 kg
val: 49 kg
